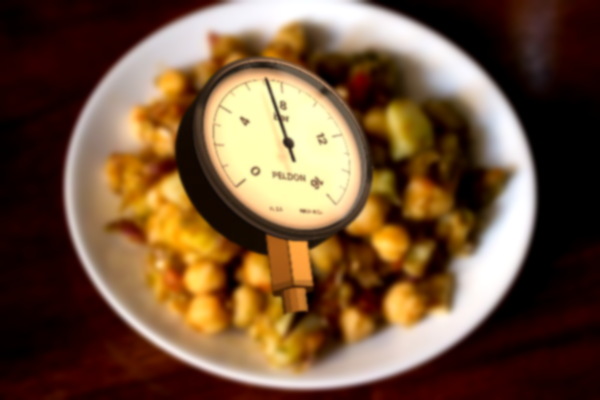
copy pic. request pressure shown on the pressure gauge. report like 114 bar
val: 7 bar
